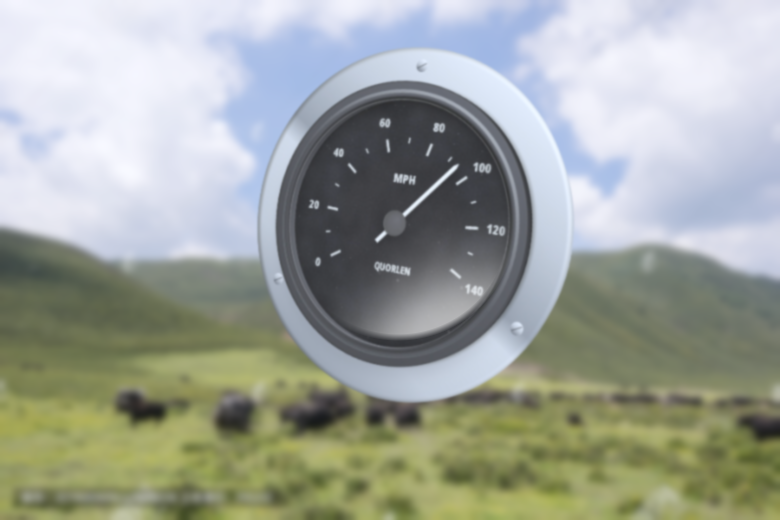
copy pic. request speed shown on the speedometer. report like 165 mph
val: 95 mph
